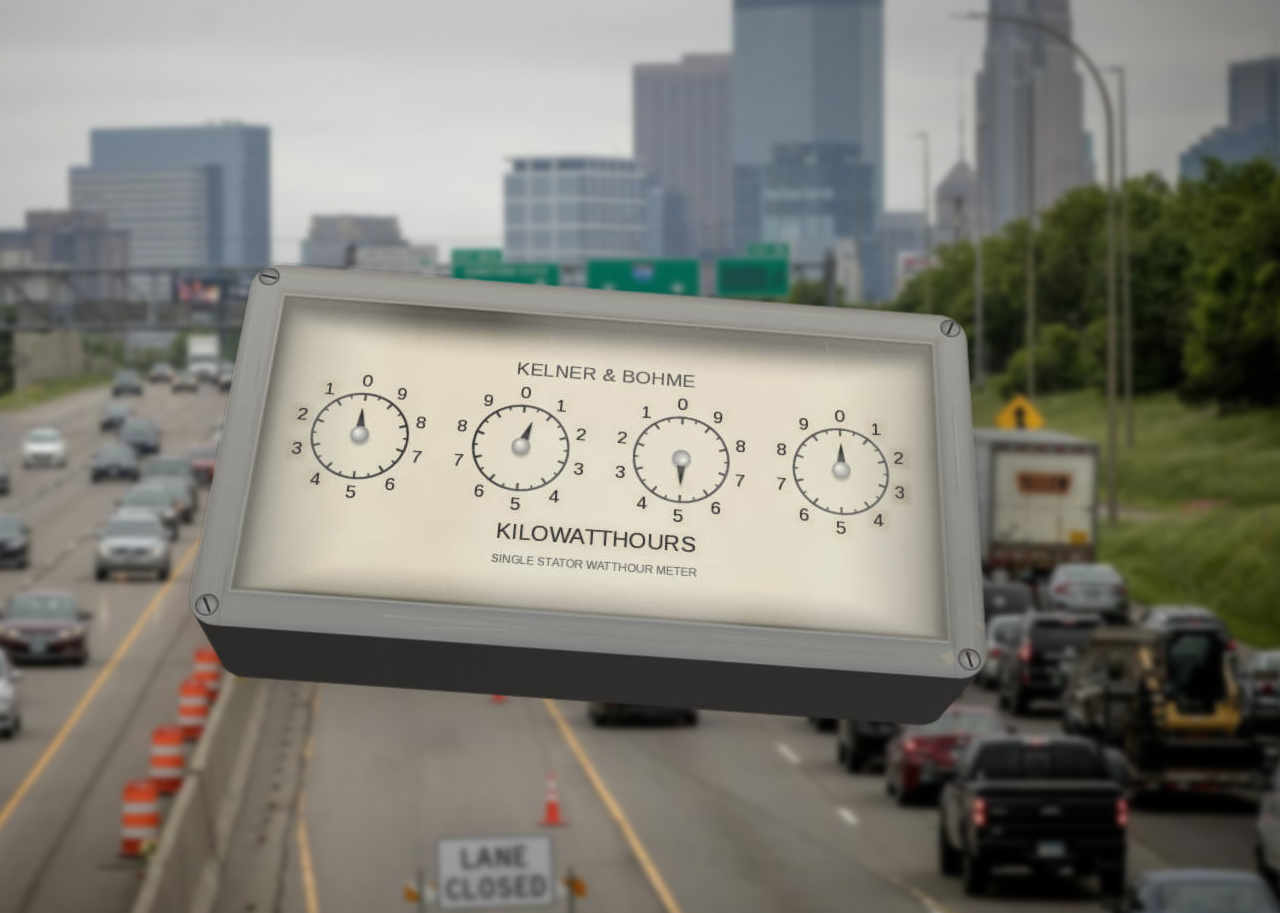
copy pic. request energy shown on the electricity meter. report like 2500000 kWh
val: 50 kWh
